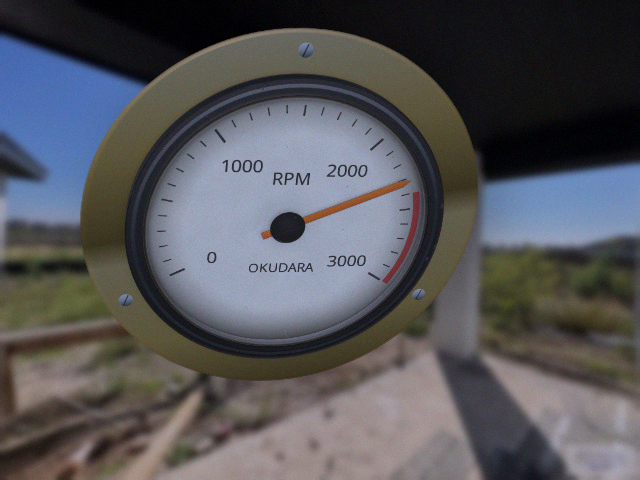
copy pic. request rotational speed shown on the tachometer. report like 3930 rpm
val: 2300 rpm
